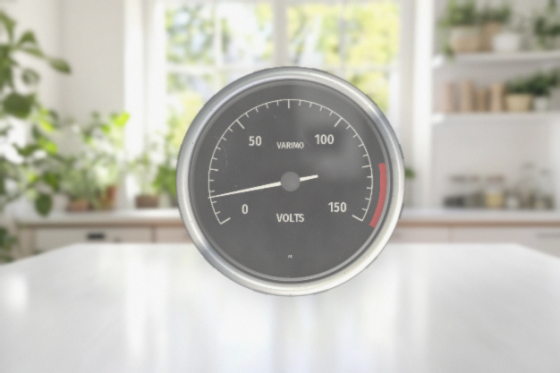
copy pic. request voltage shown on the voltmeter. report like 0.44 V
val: 12.5 V
